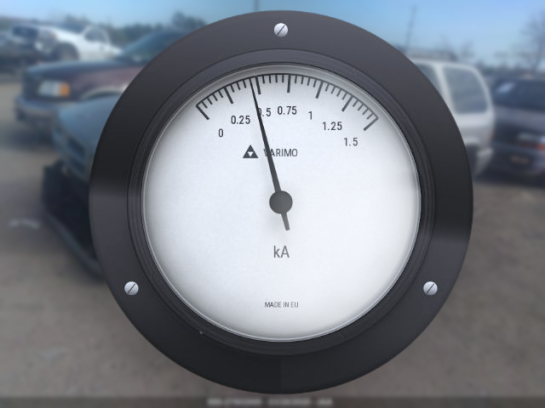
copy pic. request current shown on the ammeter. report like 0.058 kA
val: 0.45 kA
